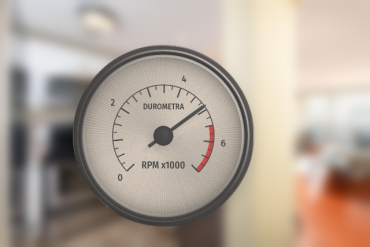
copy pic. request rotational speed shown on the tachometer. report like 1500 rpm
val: 4875 rpm
